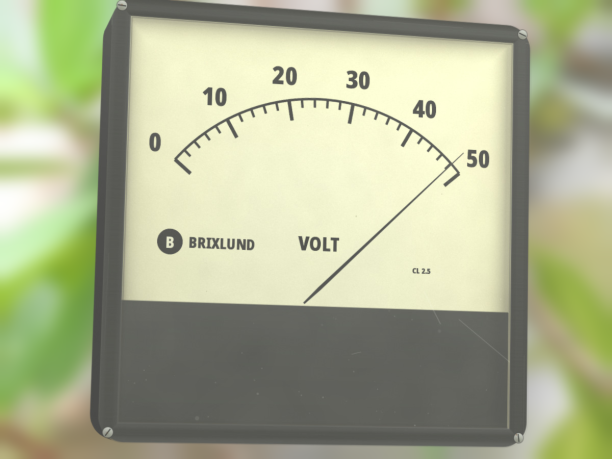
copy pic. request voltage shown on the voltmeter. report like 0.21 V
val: 48 V
